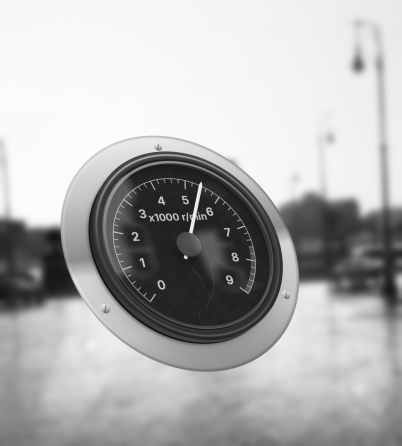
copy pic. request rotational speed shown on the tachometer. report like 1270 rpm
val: 5400 rpm
